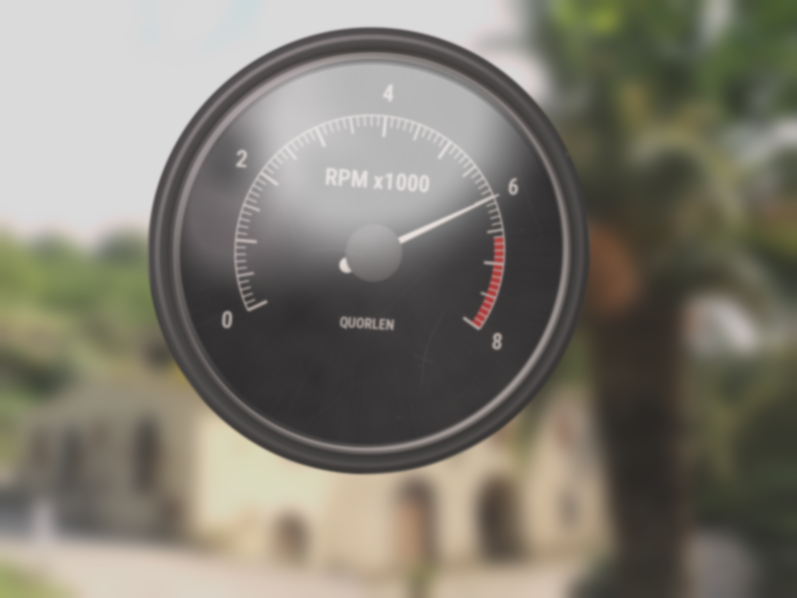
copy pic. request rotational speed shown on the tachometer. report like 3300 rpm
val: 6000 rpm
